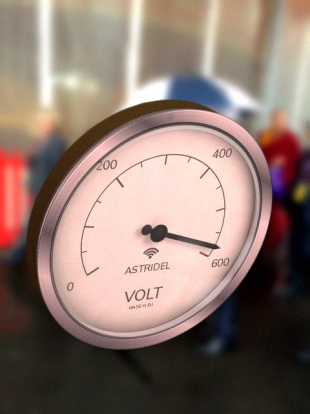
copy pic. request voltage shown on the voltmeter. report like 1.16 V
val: 575 V
